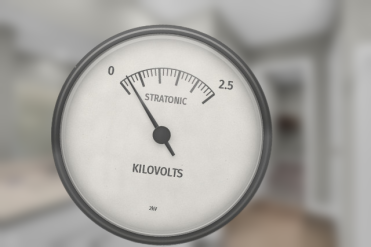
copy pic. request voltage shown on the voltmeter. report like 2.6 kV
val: 0.2 kV
